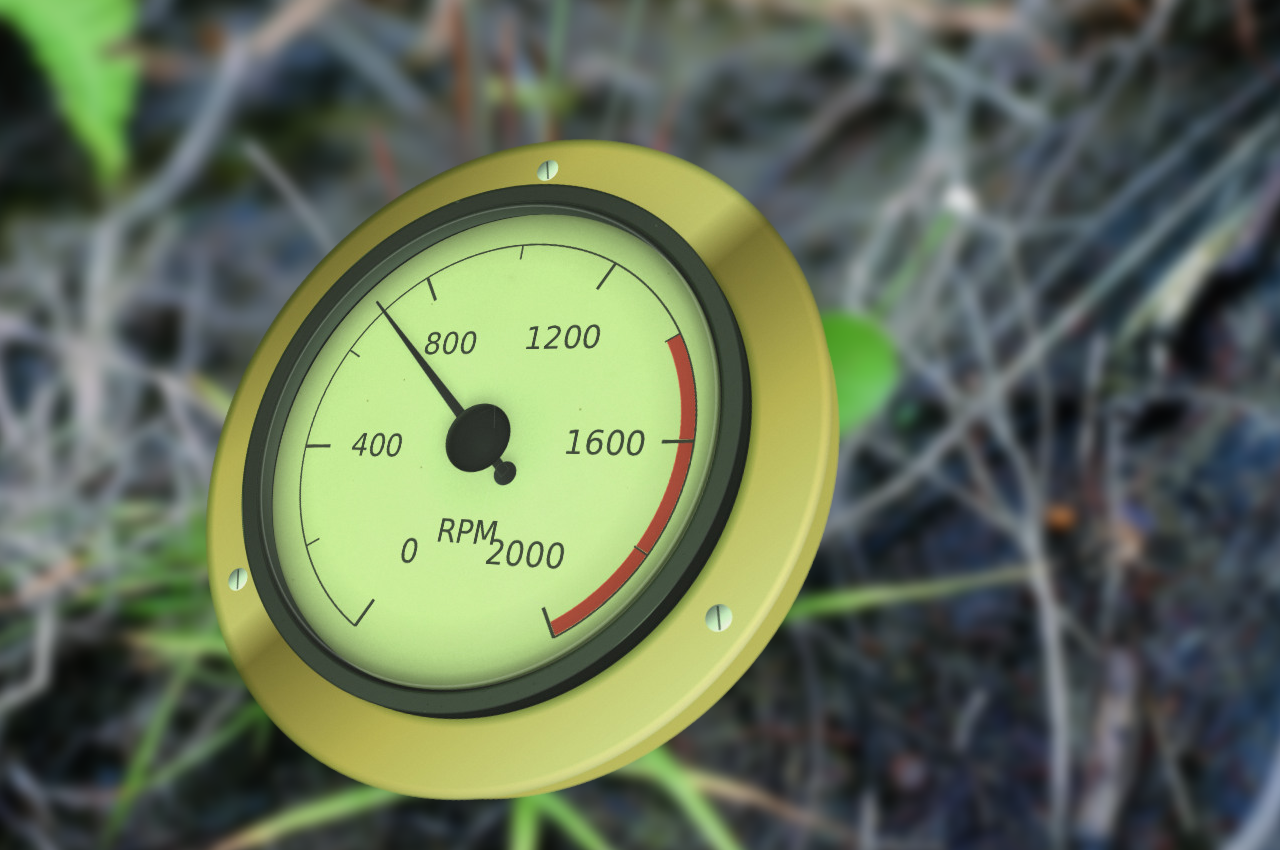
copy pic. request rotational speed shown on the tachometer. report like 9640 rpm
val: 700 rpm
